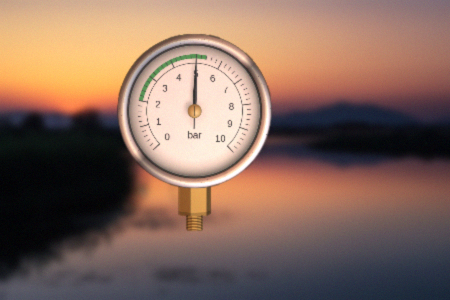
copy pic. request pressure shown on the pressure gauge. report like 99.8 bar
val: 5 bar
